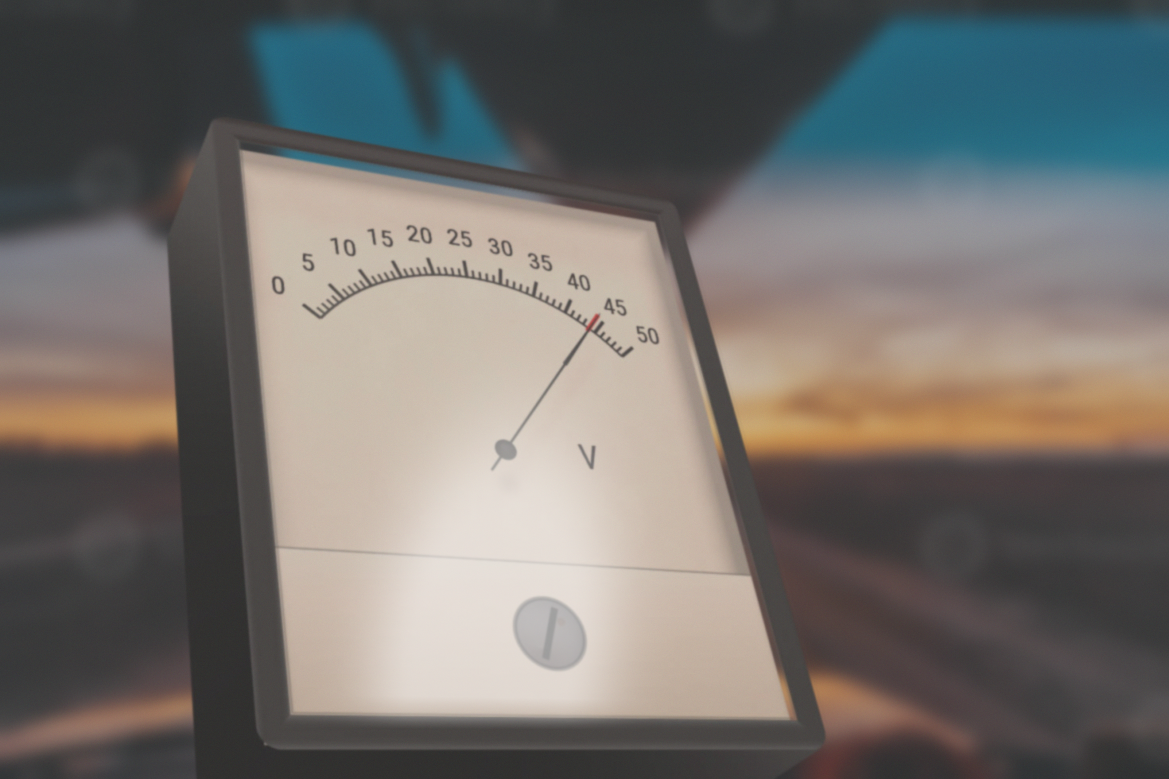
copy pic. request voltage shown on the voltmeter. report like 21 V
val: 44 V
